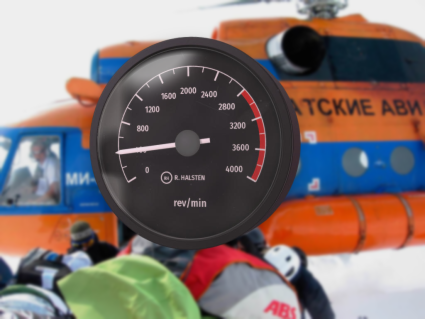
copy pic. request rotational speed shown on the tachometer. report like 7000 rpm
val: 400 rpm
